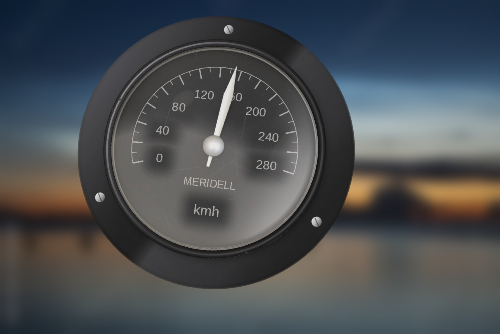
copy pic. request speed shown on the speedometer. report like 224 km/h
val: 155 km/h
